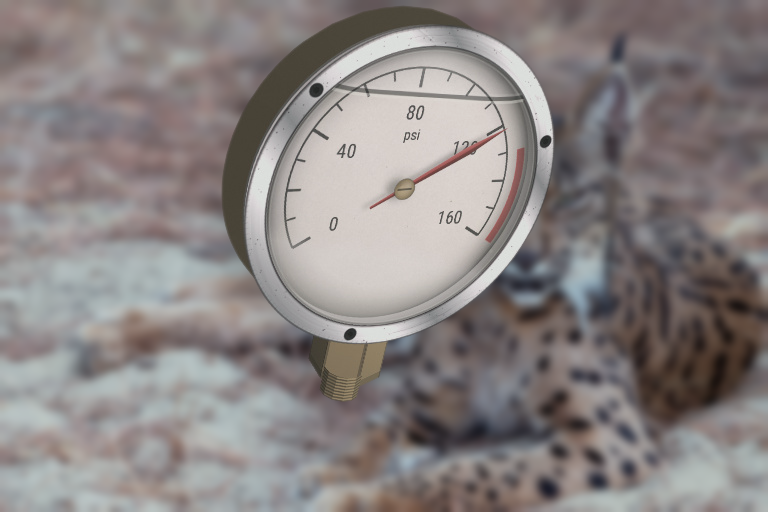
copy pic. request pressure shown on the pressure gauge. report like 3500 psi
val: 120 psi
